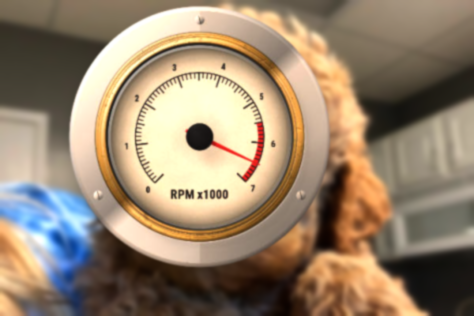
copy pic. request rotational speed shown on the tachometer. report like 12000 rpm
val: 6500 rpm
